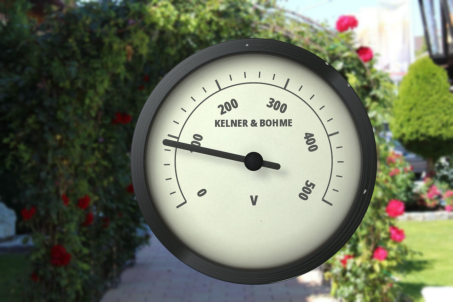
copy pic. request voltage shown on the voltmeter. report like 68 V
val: 90 V
